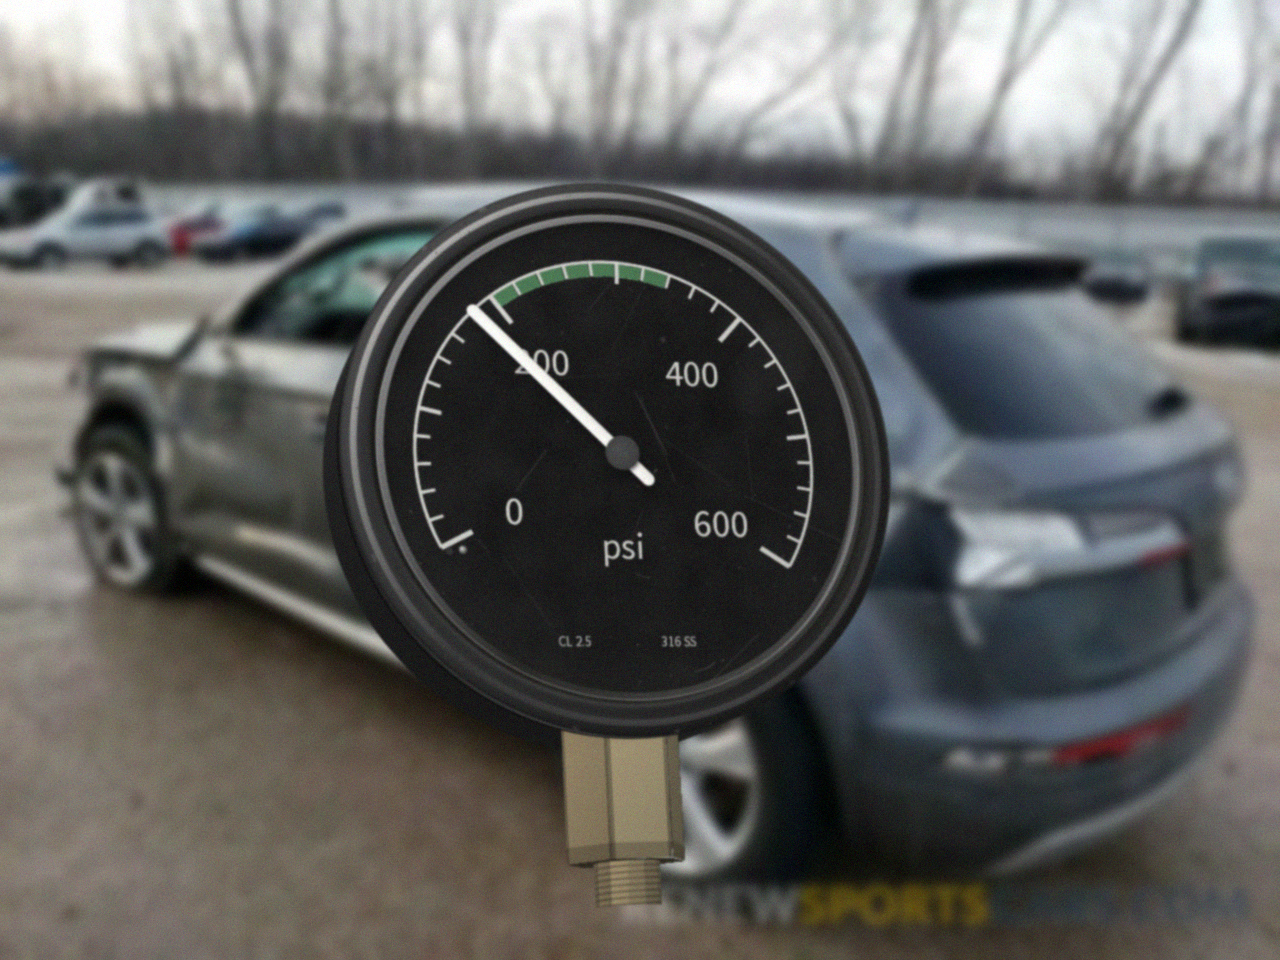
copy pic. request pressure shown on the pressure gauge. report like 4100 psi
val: 180 psi
